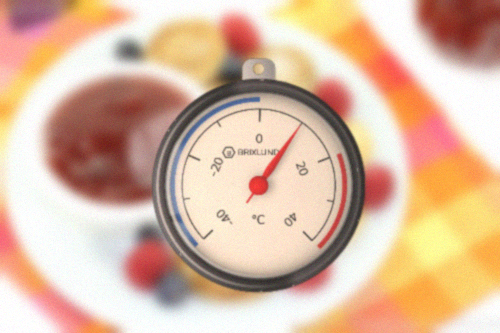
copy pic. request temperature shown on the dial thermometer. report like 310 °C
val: 10 °C
